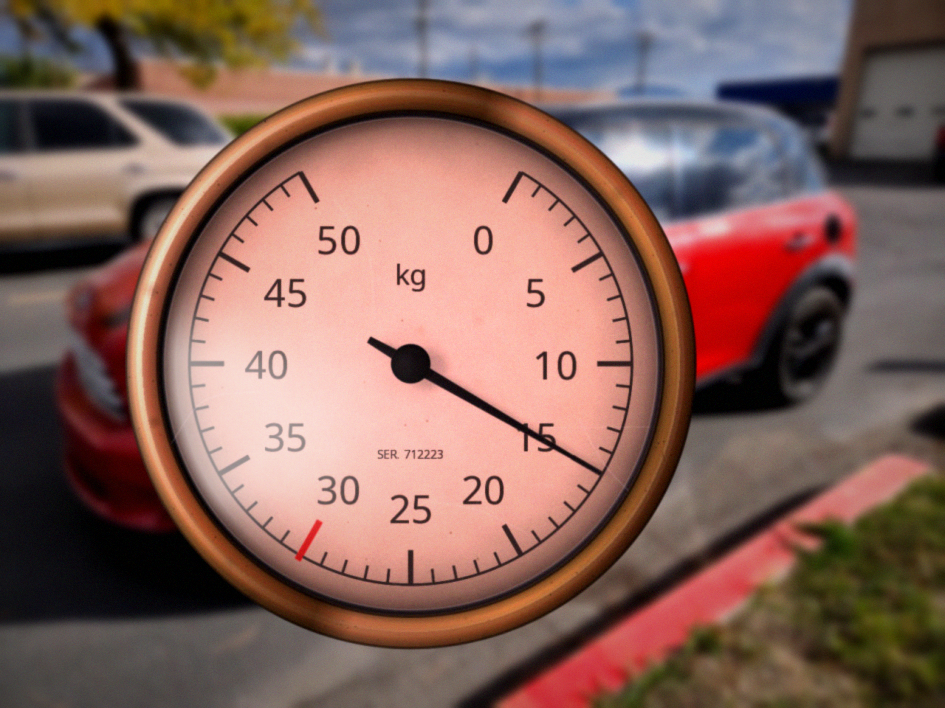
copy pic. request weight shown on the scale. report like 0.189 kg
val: 15 kg
